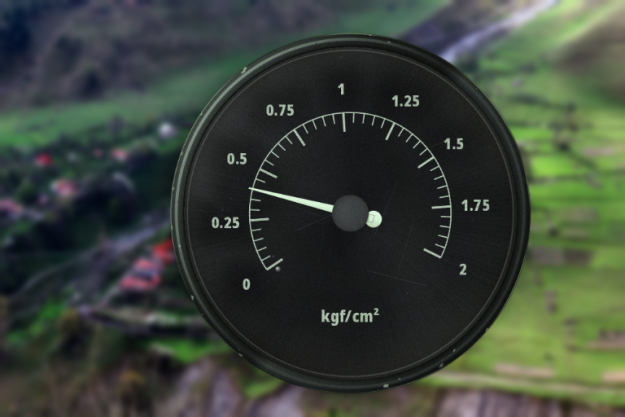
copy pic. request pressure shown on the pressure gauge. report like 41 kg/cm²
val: 0.4 kg/cm²
